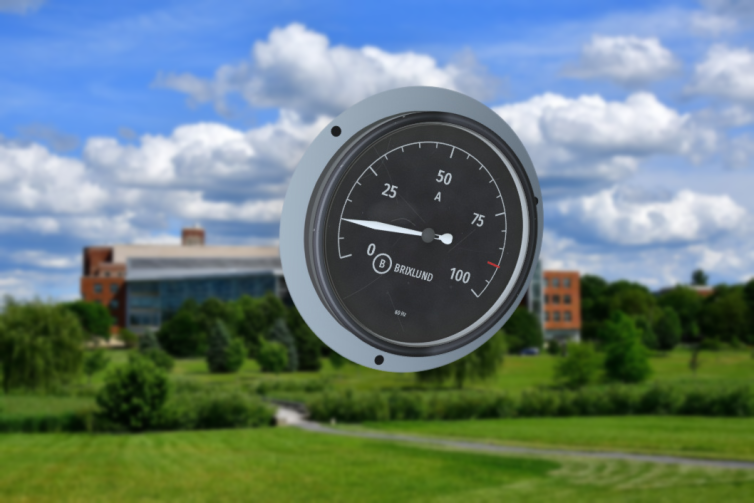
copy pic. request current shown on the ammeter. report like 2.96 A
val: 10 A
